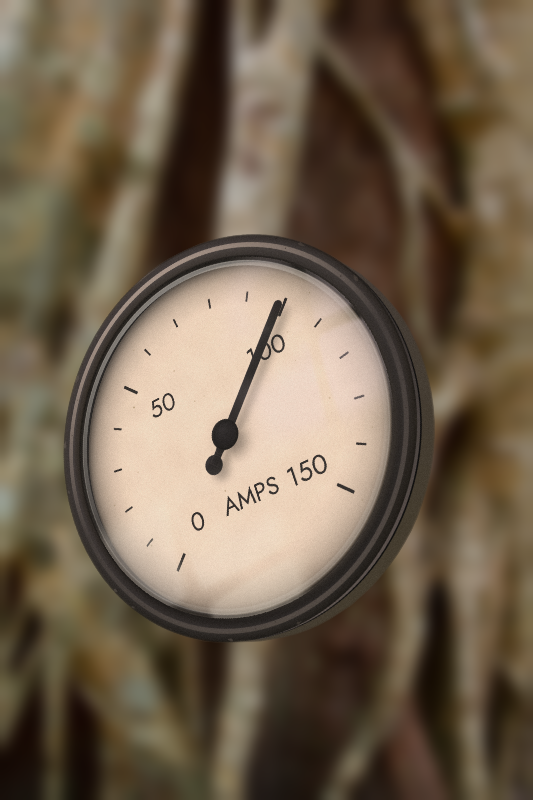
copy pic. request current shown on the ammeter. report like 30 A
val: 100 A
